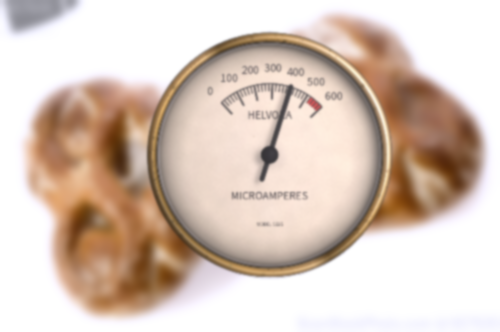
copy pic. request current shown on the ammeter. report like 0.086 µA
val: 400 µA
